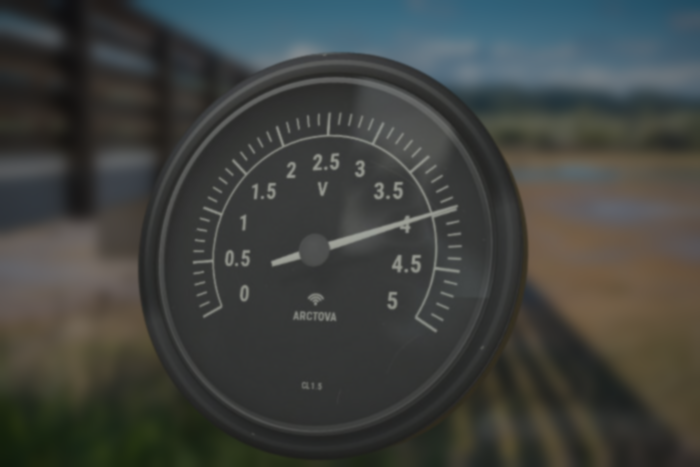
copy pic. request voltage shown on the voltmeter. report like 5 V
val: 4 V
